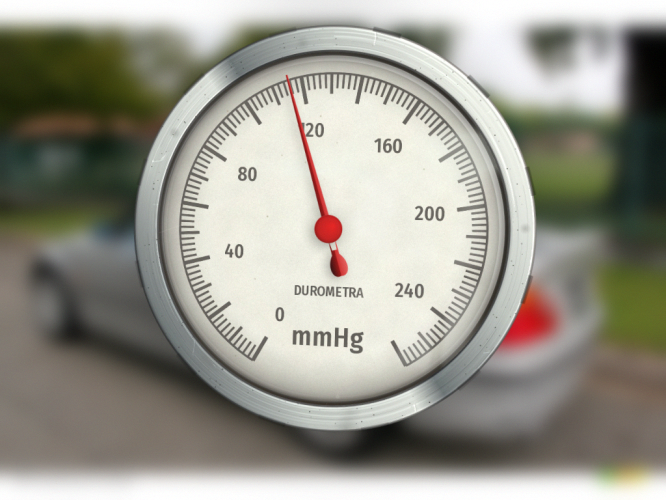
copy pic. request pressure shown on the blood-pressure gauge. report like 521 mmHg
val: 116 mmHg
